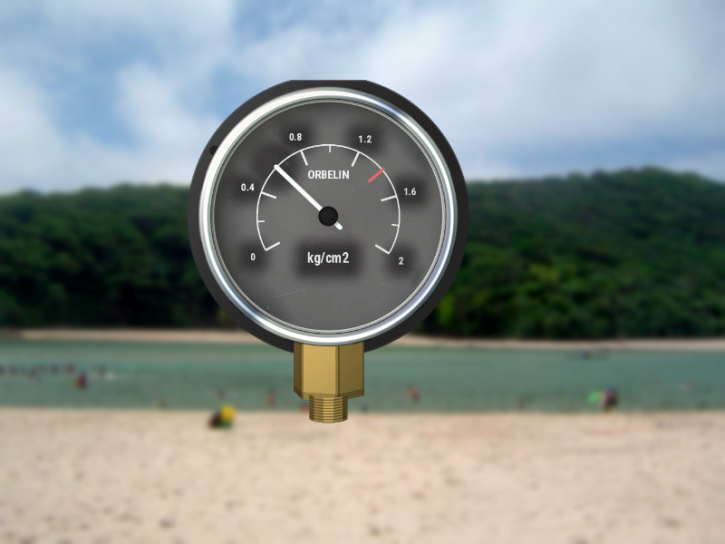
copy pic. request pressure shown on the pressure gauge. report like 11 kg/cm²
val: 0.6 kg/cm²
